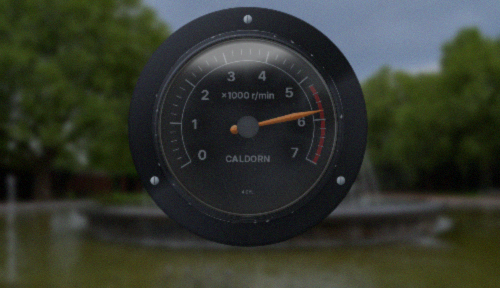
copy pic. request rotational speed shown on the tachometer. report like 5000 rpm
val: 5800 rpm
